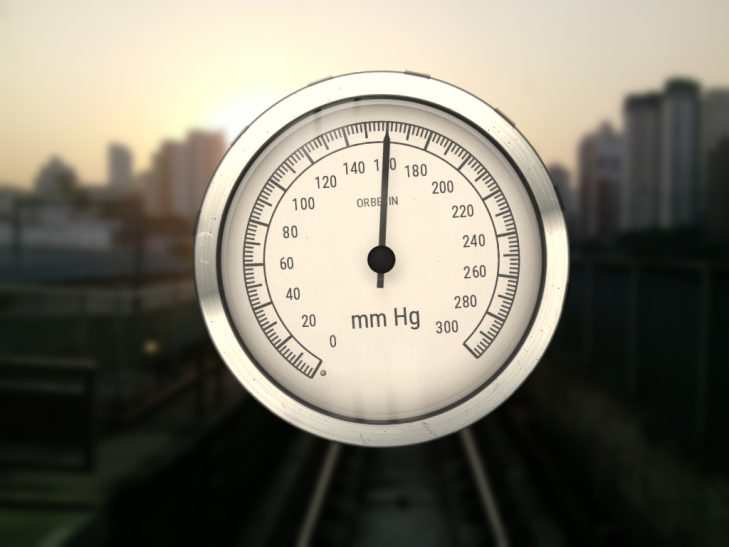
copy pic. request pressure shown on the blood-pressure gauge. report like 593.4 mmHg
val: 160 mmHg
